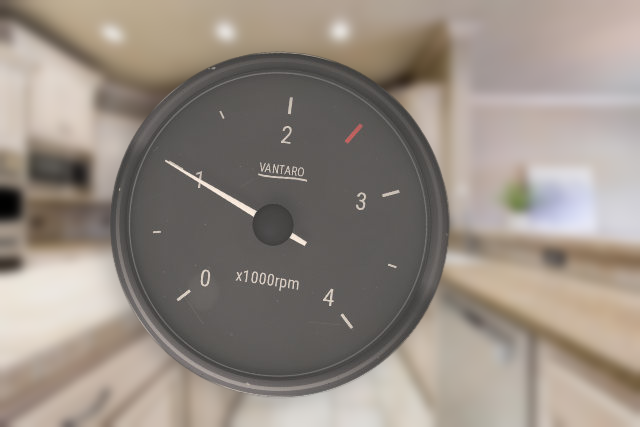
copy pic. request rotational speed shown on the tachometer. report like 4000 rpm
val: 1000 rpm
